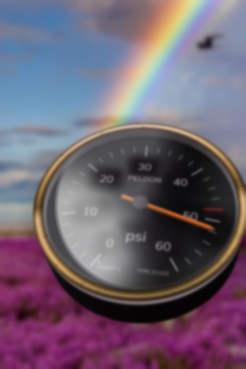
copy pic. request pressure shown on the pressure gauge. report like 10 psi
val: 52 psi
